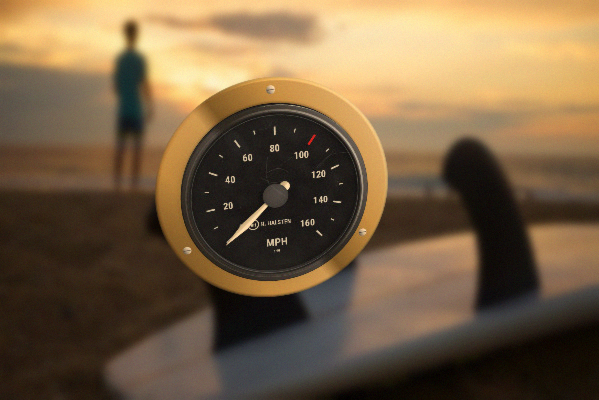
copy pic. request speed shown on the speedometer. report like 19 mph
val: 0 mph
